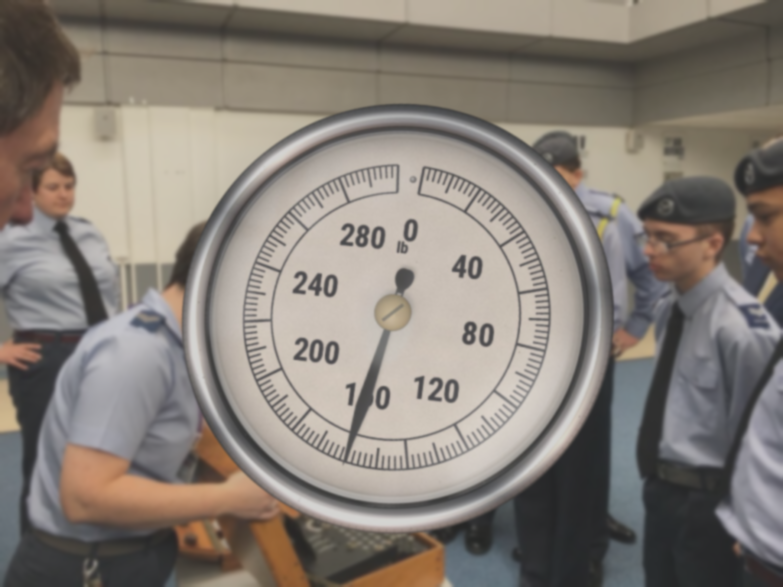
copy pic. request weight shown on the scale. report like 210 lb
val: 160 lb
